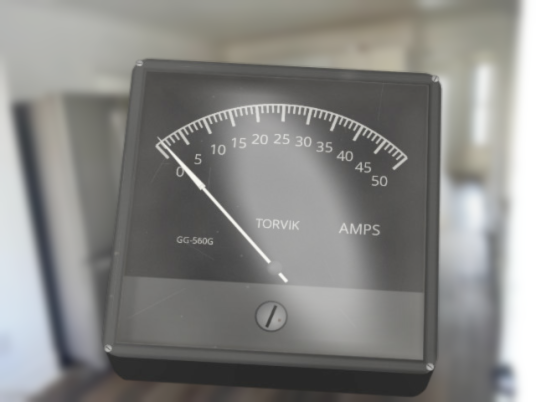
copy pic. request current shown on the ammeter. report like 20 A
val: 1 A
